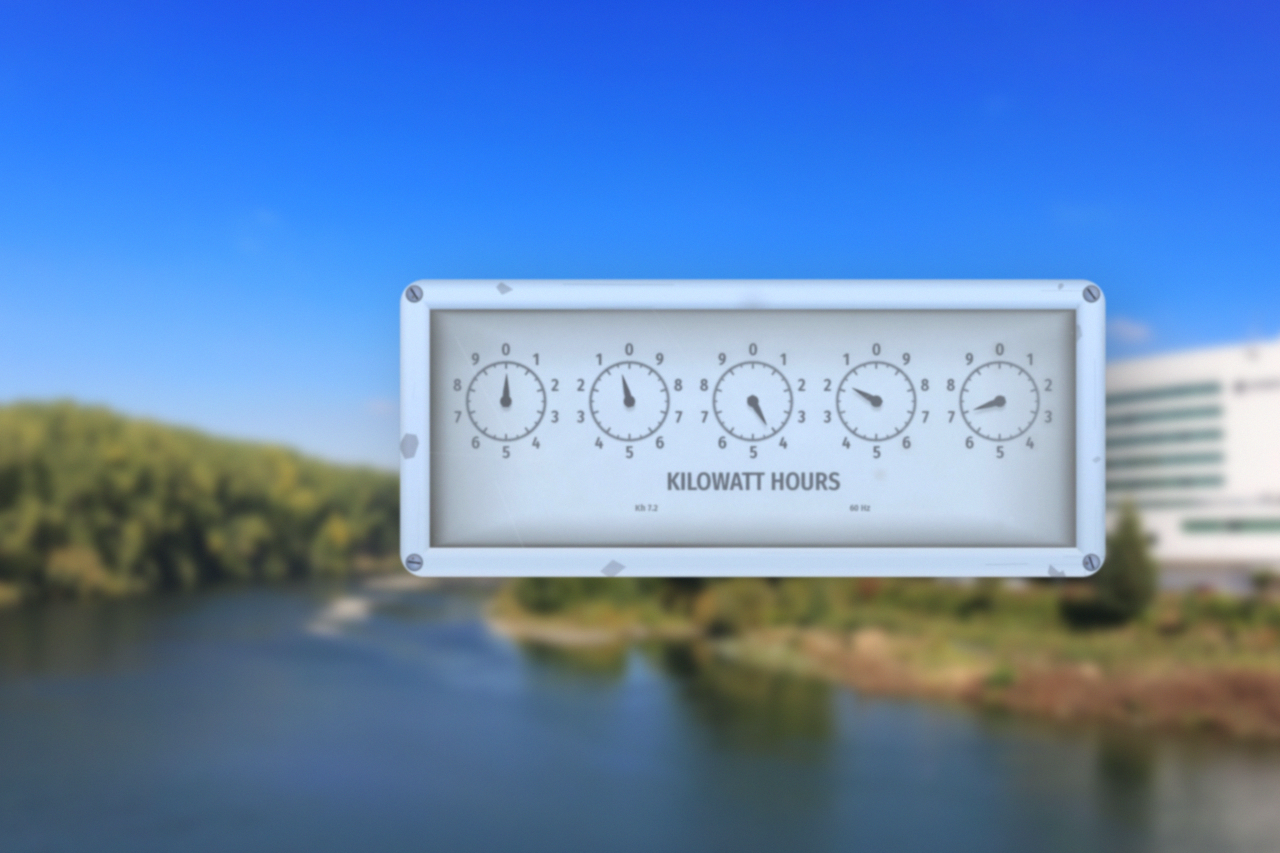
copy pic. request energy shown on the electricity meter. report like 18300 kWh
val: 417 kWh
